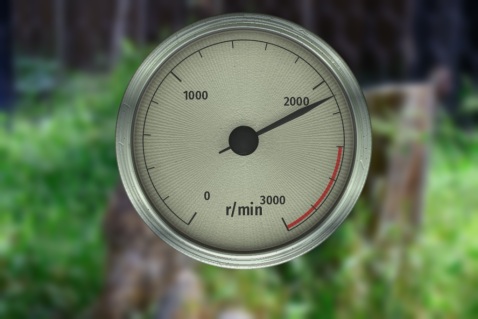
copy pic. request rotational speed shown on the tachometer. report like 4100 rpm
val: 2100 rpm
